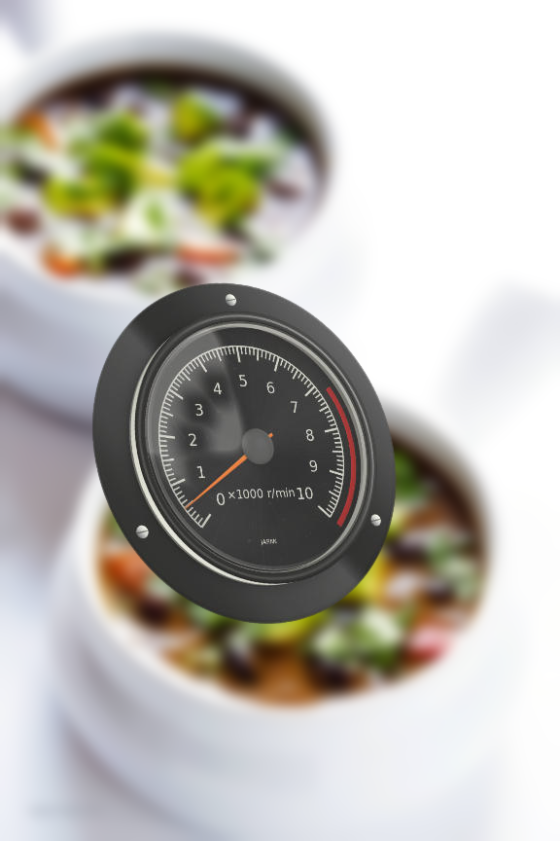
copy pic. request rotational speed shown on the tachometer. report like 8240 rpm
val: 500 rpm
